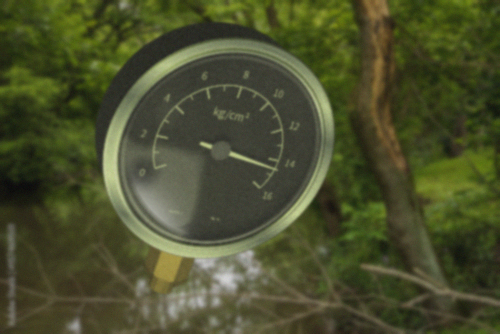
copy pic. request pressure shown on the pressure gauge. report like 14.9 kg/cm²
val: 14.5 kg/cm²
